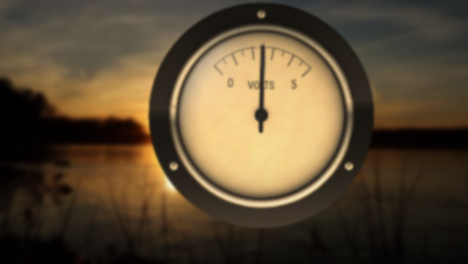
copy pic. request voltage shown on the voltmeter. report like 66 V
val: 2.5 V
